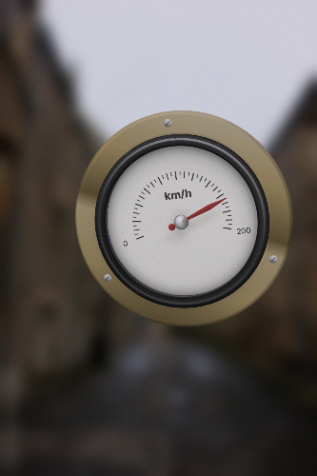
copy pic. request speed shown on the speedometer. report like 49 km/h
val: 165 km/h
